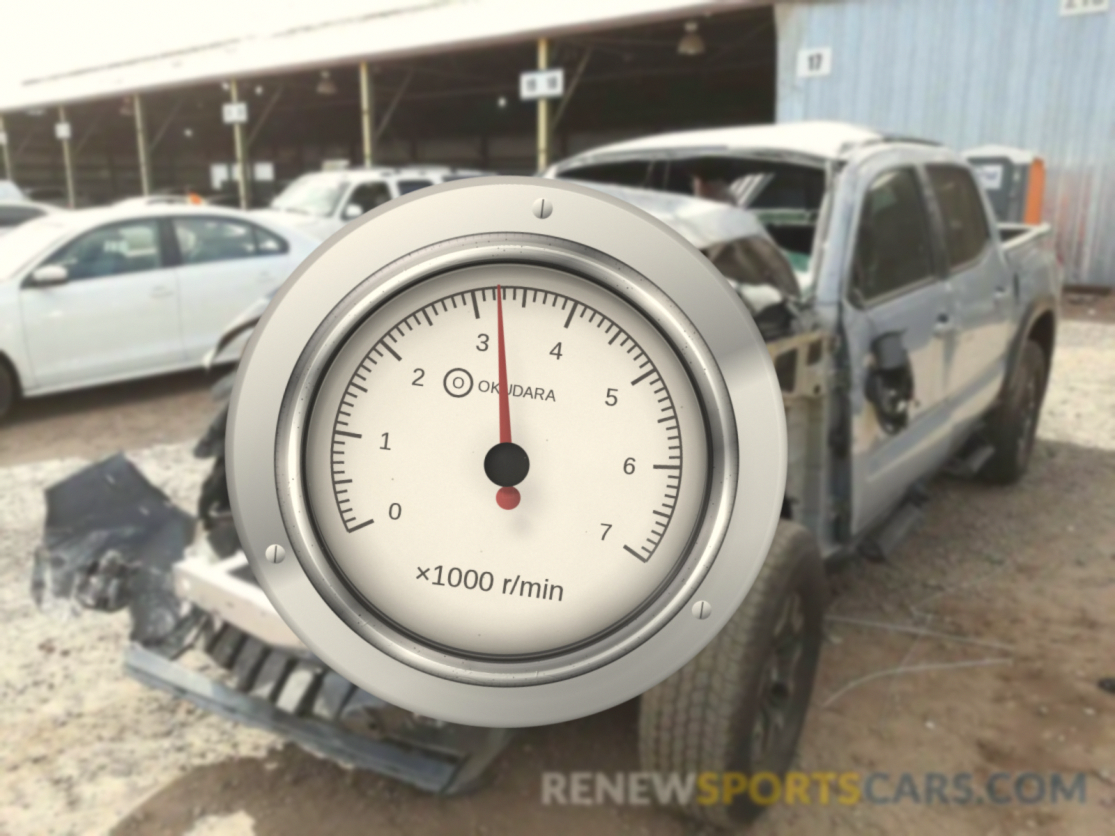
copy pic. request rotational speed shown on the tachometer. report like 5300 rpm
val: 3250 rpm
